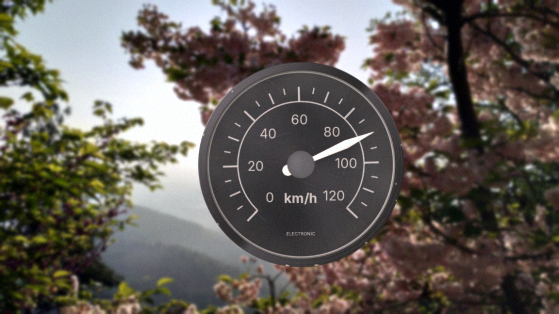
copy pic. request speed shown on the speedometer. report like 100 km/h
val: 90 km/h
